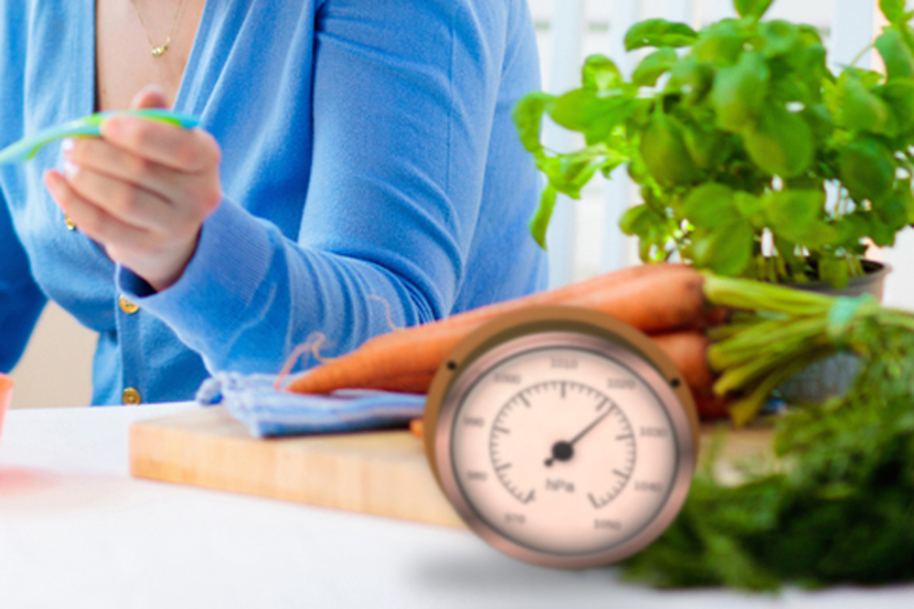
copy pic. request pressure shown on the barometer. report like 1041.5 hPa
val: 1022 hPa
